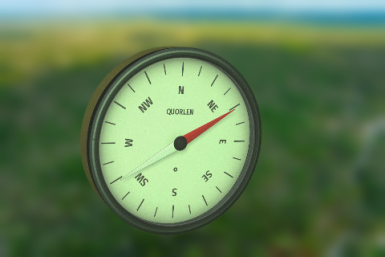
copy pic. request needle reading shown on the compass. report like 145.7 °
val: 60 °
